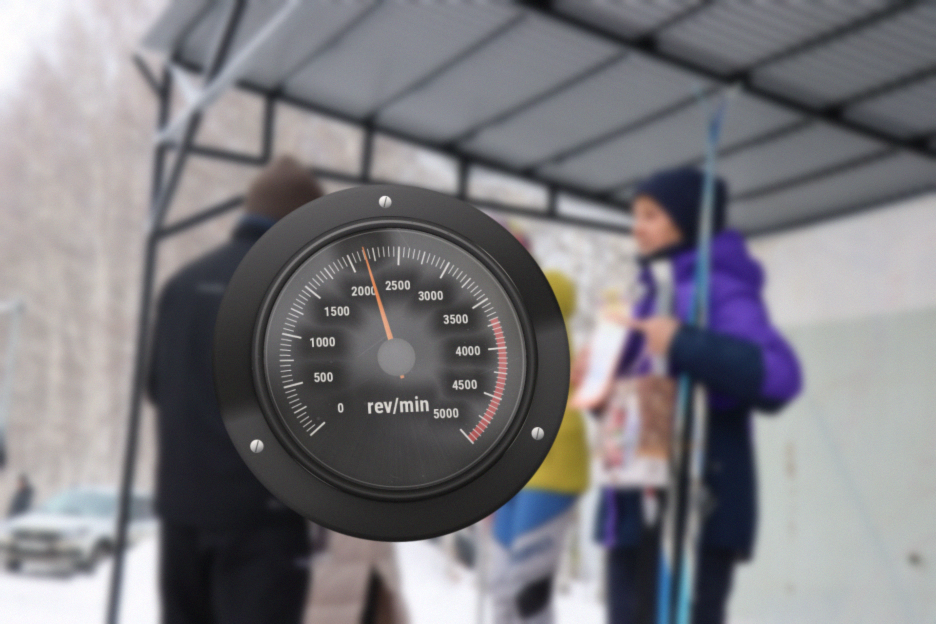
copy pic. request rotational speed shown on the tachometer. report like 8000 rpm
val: 2150 rpm
